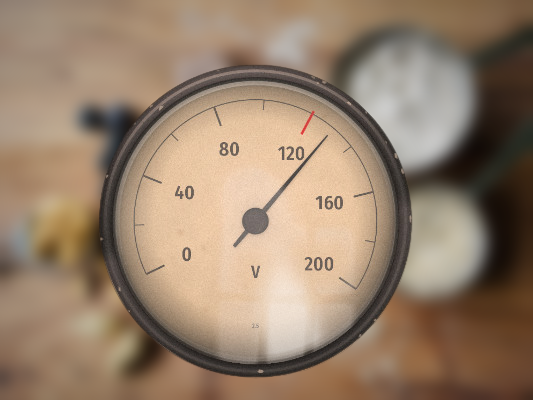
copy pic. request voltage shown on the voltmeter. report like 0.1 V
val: 130 V
